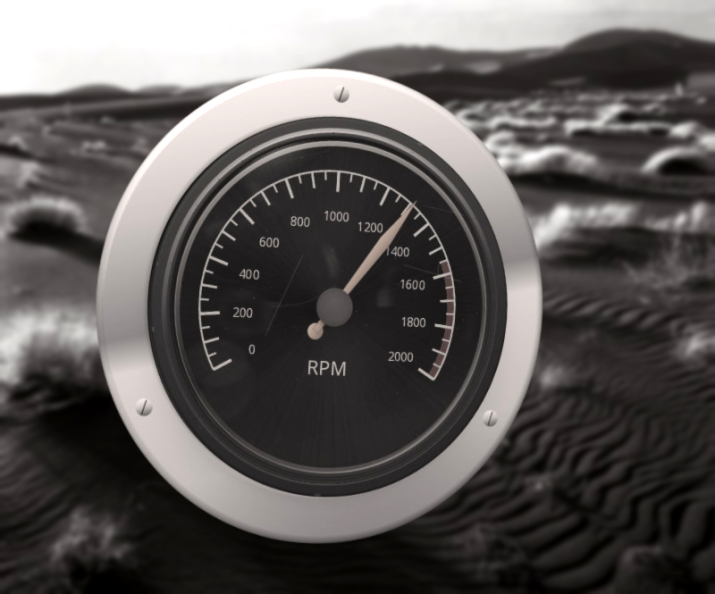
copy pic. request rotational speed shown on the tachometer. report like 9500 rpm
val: 1300 rpm
